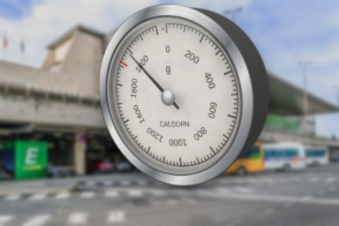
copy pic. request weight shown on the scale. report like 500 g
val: 1800 g
